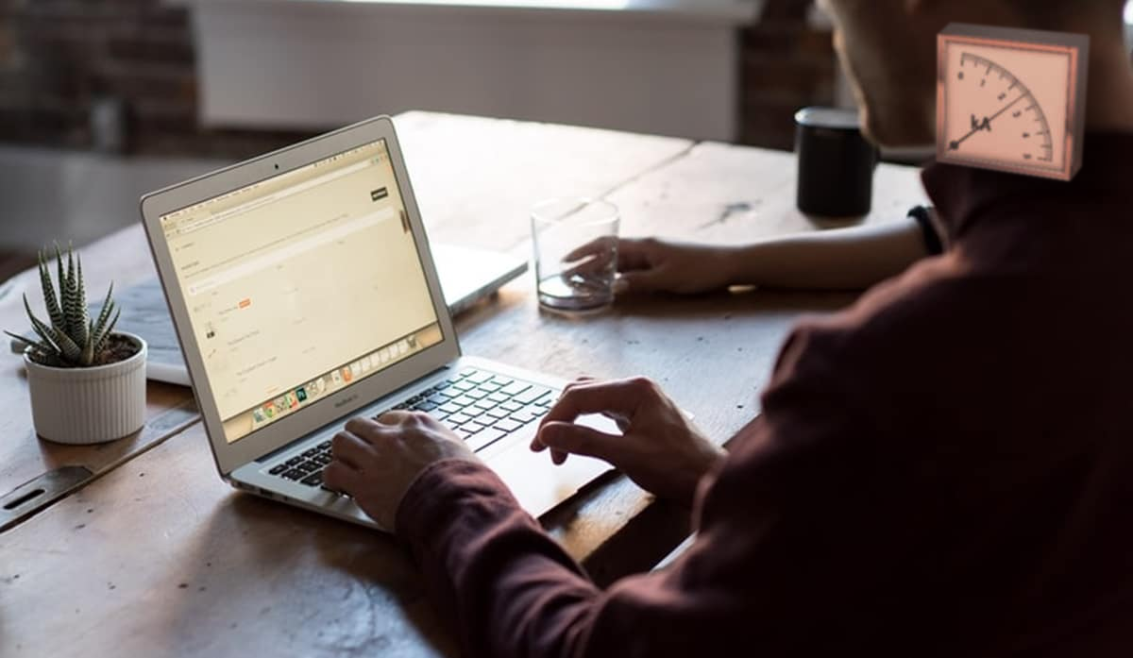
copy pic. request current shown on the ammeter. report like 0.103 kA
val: 2.5 kA
